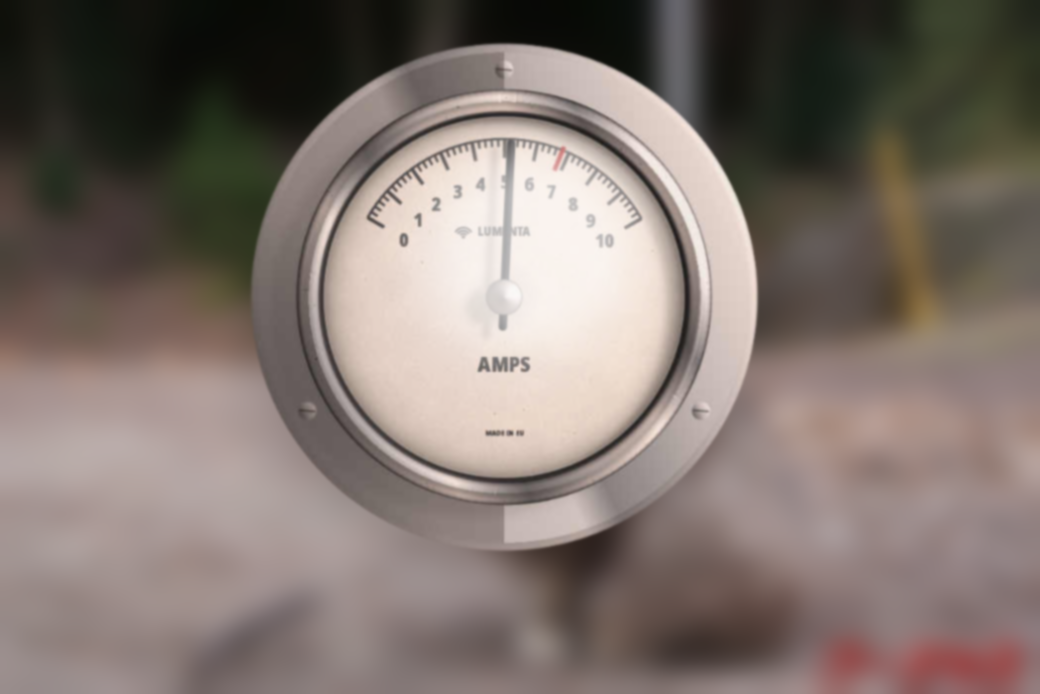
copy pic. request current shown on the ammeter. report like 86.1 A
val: 5.2 A
